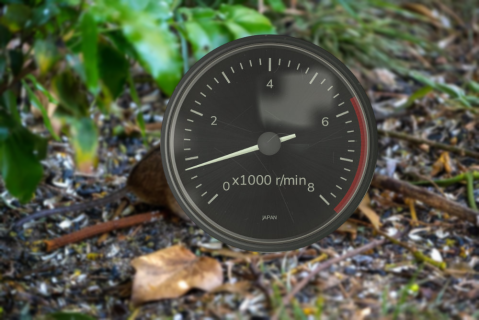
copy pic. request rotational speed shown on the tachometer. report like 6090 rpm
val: 800 rpm
